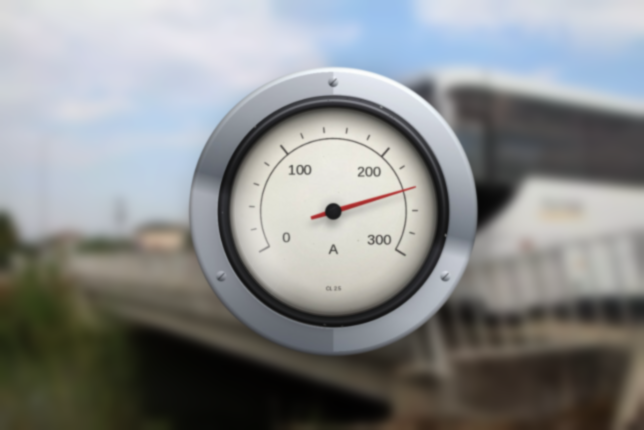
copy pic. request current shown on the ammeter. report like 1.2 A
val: 240 A
